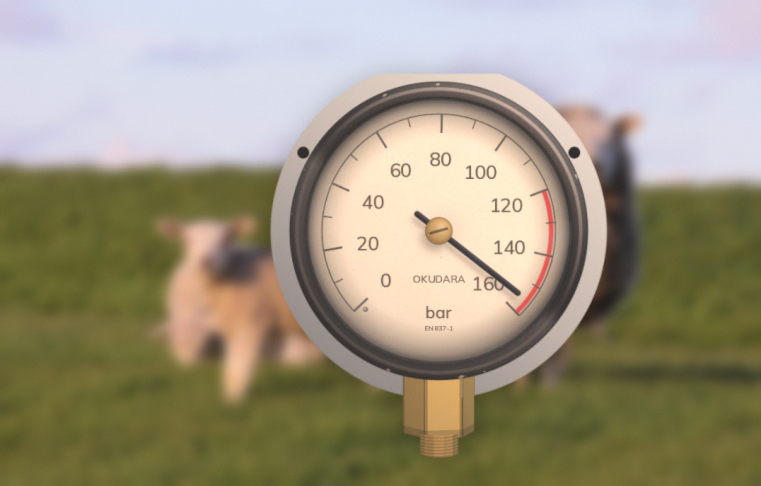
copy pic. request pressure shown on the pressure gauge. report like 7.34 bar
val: 155 bar
